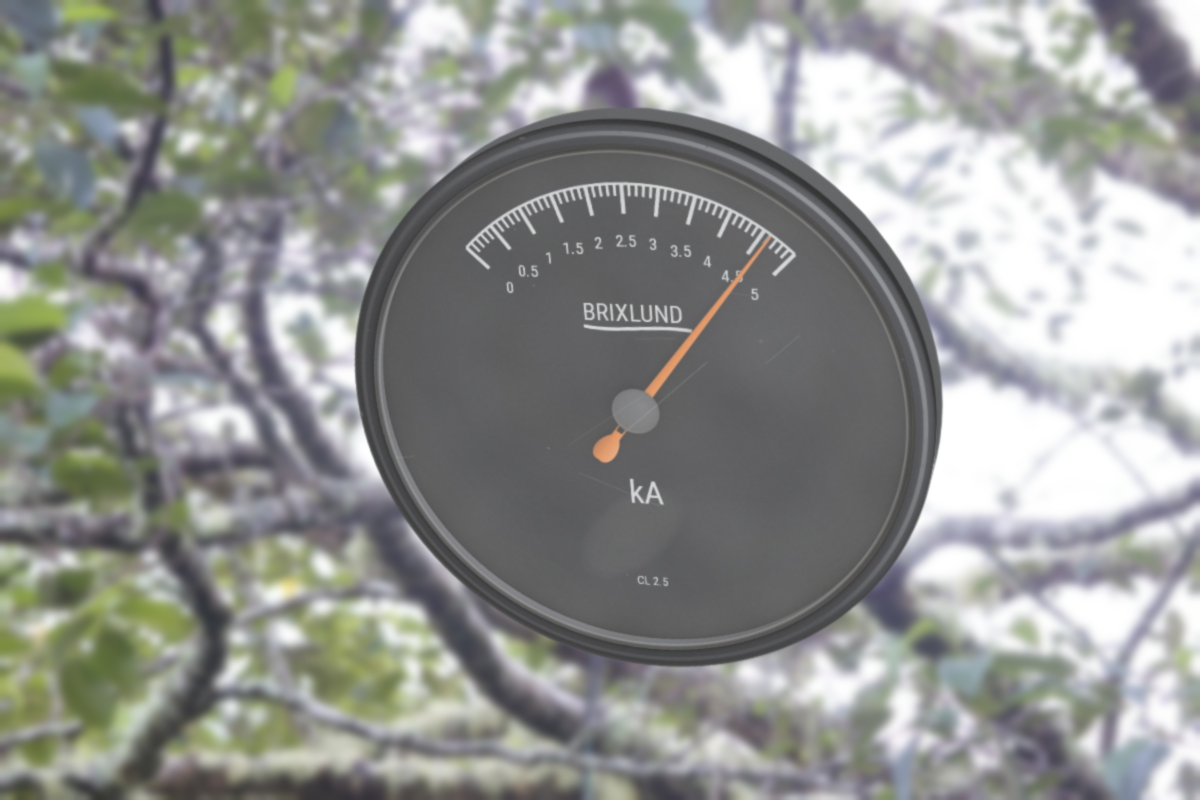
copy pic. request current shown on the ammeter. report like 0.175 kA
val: 4.6 kA
